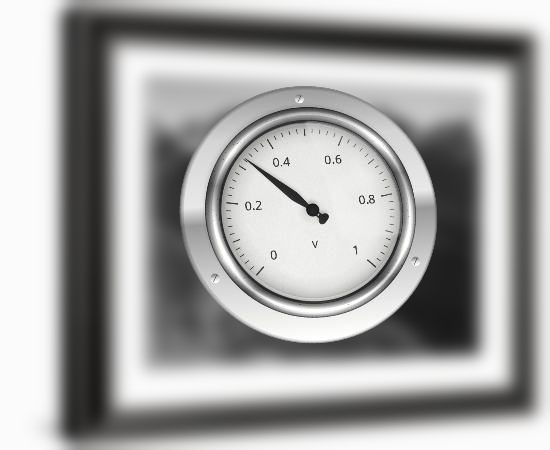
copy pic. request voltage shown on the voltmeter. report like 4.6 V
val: 0.32 V
